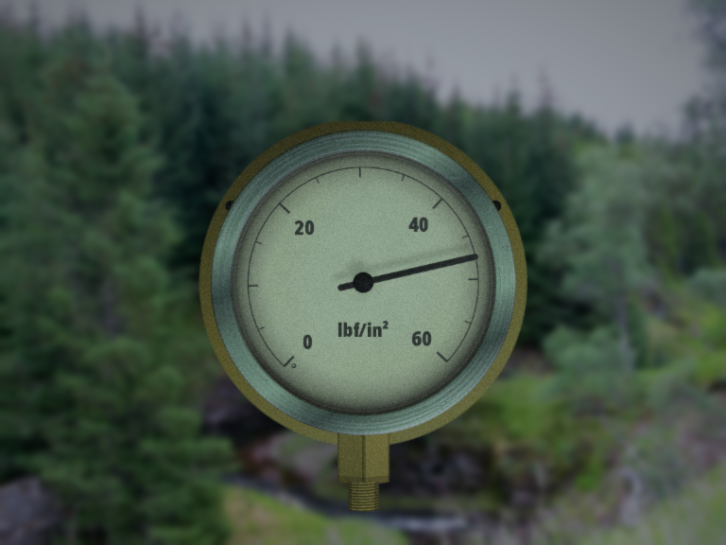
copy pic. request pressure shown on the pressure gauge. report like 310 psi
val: 47.5 psi
